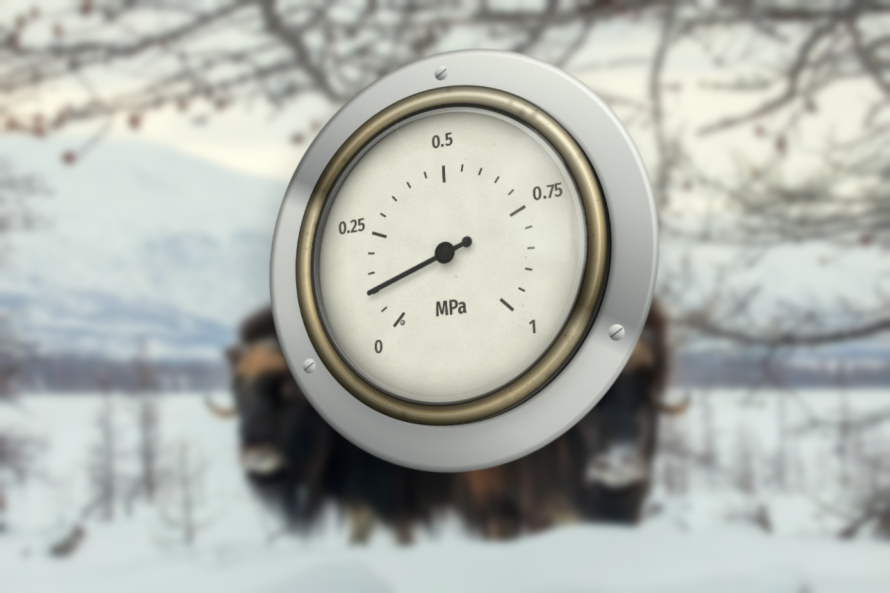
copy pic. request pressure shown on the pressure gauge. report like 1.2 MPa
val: 0.1 MPa
